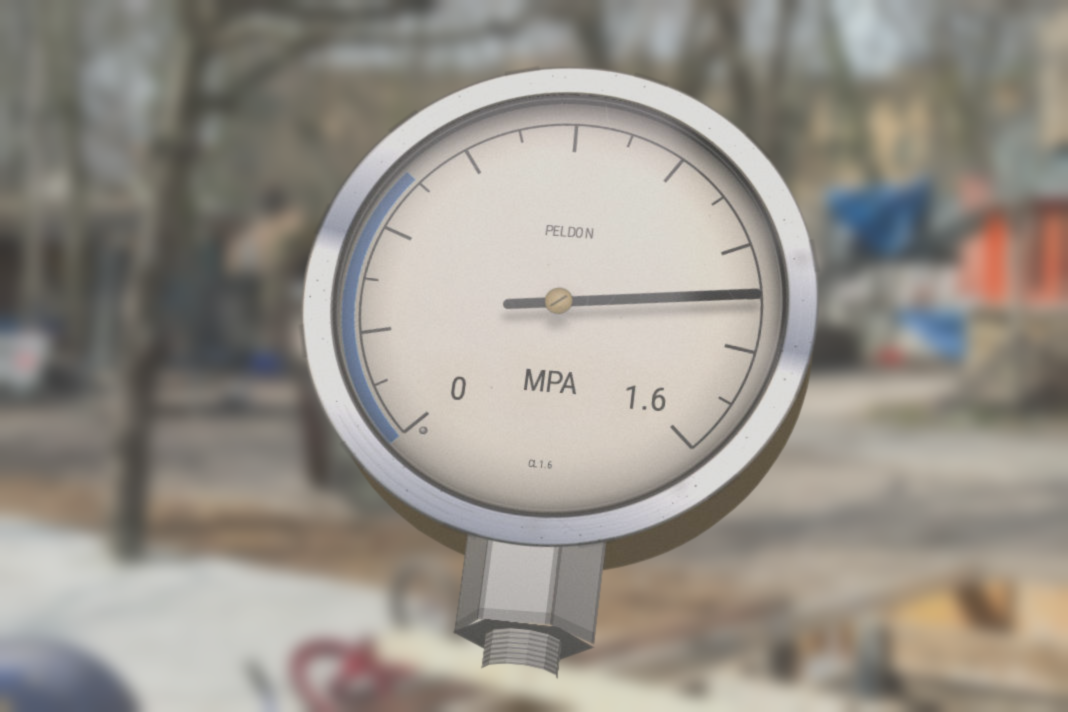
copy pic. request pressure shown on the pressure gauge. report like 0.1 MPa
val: 1.3 MPa
